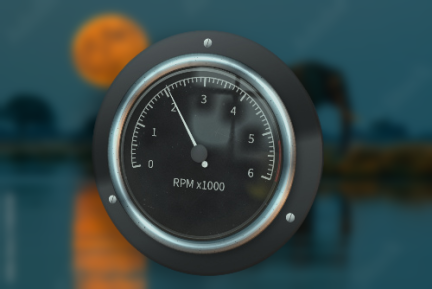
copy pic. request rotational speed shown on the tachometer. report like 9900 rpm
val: 2100 rpm
